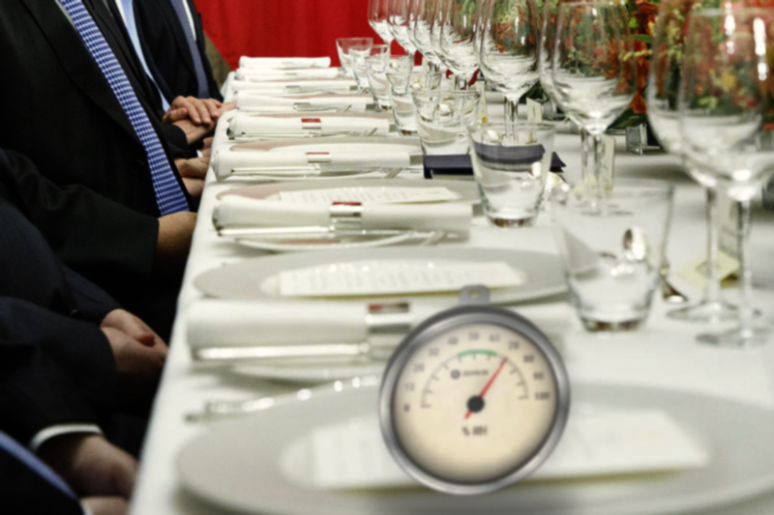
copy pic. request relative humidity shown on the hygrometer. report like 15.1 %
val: 70 %
